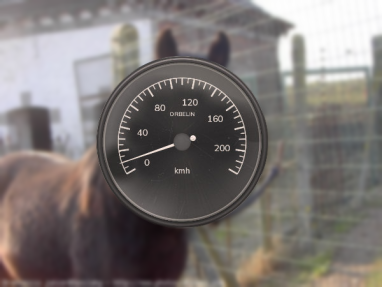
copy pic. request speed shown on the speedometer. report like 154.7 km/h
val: 10 km/h
